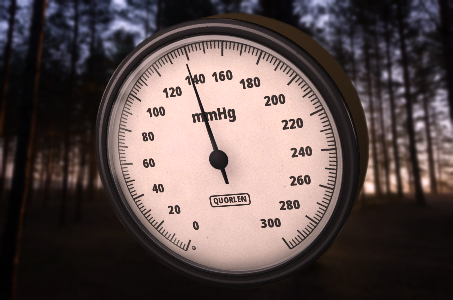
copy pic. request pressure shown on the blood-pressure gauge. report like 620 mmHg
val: 140 mmHg
